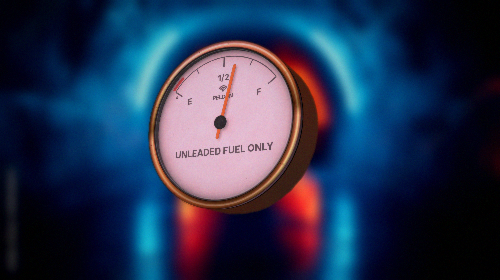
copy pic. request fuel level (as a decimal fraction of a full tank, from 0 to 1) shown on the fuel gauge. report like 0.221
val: 0.625
